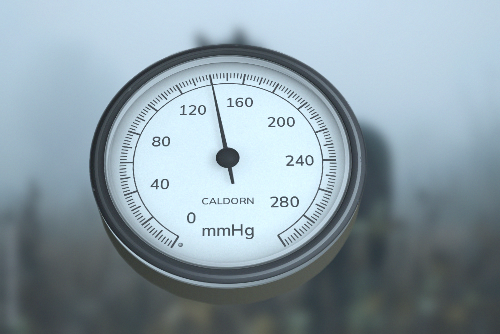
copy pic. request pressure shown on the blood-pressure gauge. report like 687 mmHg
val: 140 mmHg
